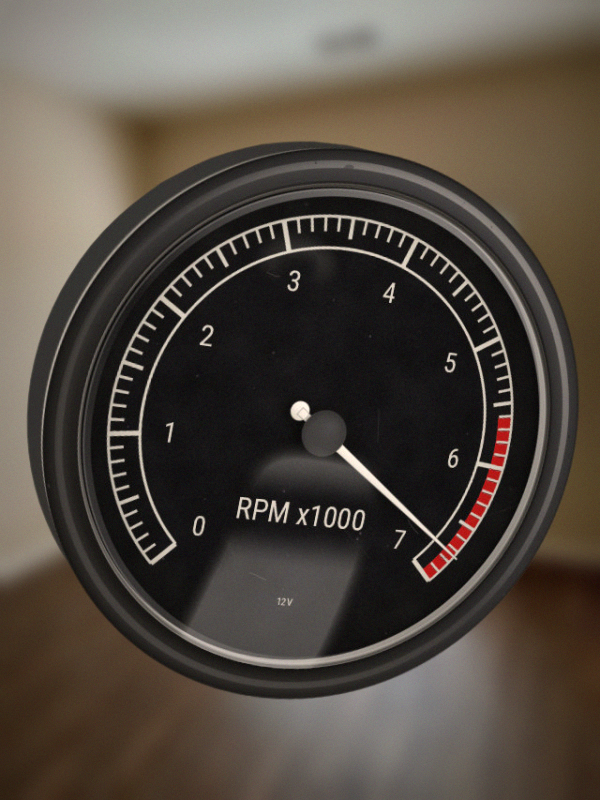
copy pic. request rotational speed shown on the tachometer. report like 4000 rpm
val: 6750 rpm
